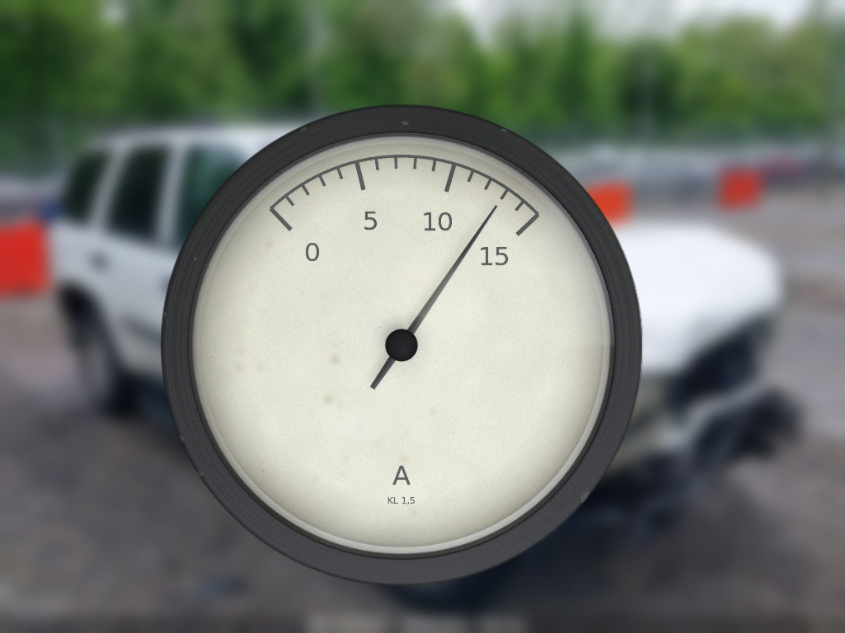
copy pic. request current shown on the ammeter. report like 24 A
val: 13 A
